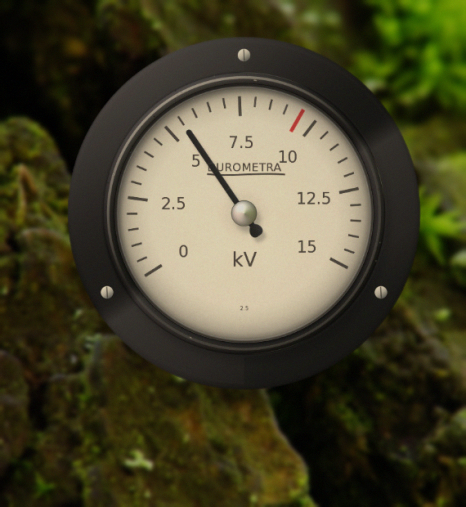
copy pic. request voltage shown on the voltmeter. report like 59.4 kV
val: 5.5 kV
